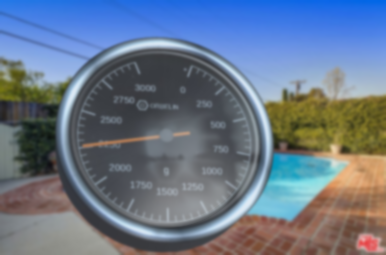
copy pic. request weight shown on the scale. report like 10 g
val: 2250 g
